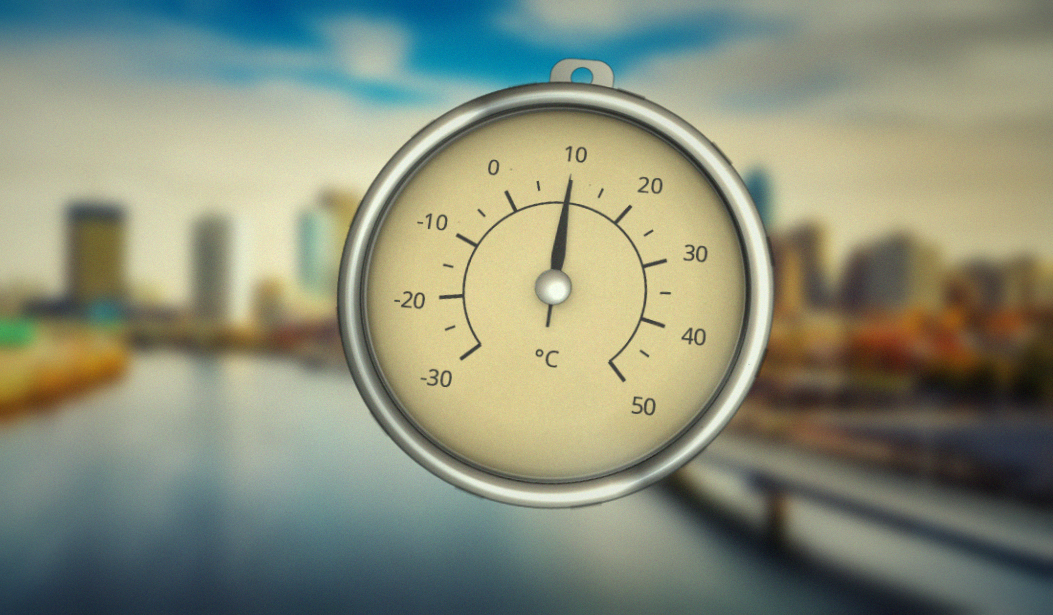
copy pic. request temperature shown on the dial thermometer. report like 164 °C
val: 10 °C
